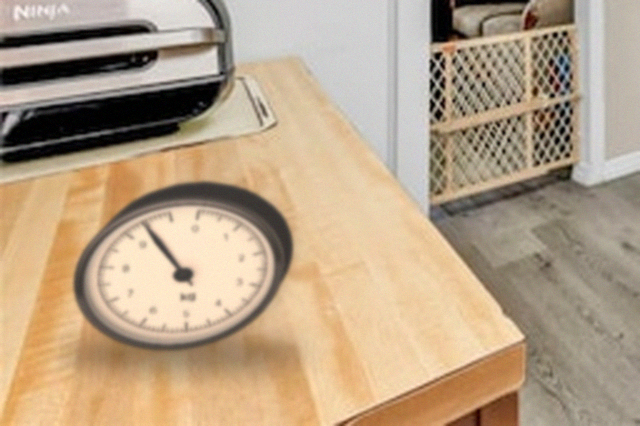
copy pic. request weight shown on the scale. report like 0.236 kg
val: 9.5 kg
